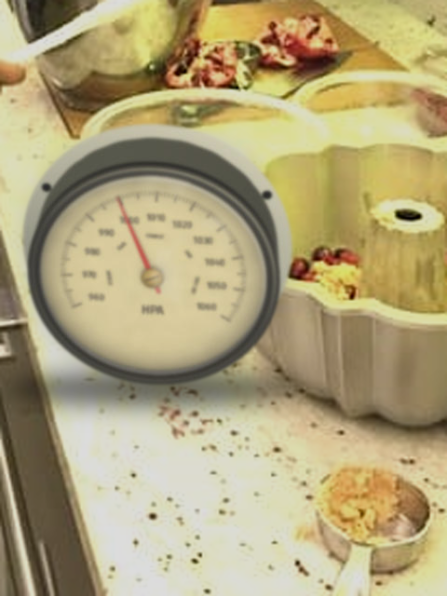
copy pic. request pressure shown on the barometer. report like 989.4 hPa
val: 1000 hPa
